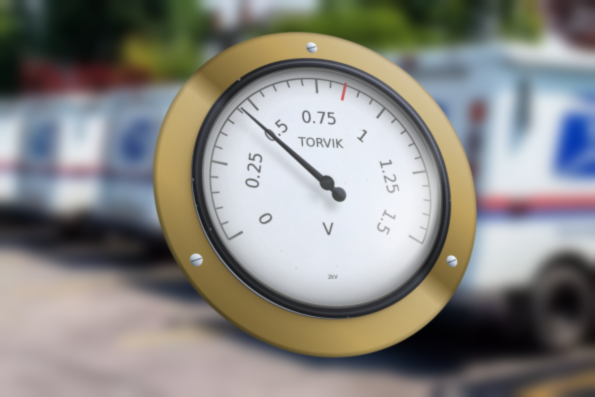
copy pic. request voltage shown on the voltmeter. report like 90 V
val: 0.45 V
